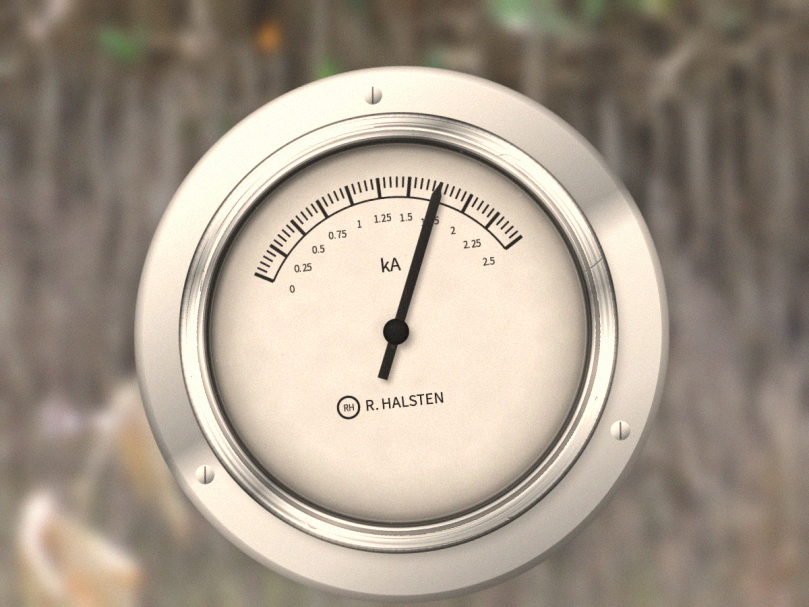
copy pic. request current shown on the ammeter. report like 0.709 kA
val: 1.75 kA
